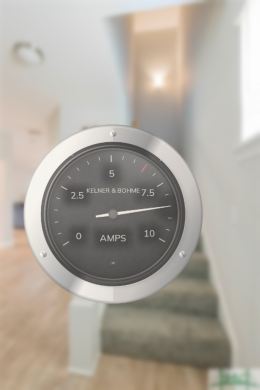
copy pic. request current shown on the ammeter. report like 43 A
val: 8.5 A
